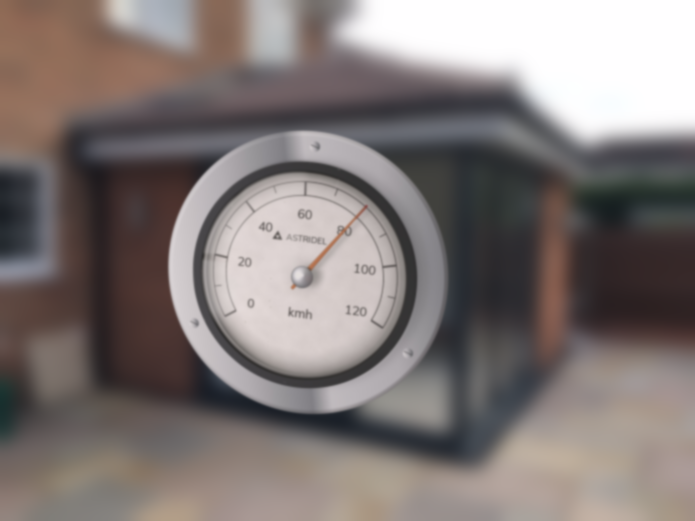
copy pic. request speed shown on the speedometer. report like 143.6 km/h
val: 80 km/h
